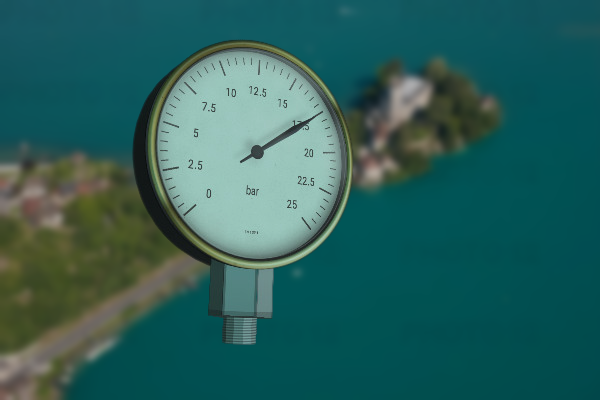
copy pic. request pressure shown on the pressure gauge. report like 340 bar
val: 17.5 bar
